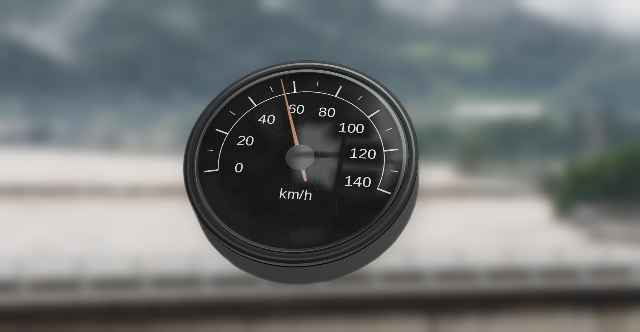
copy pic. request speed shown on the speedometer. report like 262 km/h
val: 55 km/h
